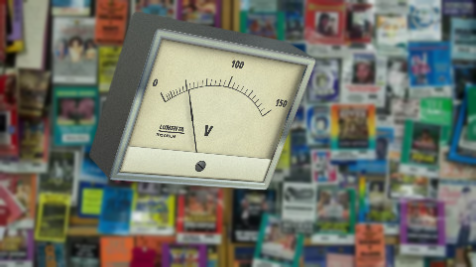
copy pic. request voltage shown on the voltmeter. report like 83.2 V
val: 50 V
